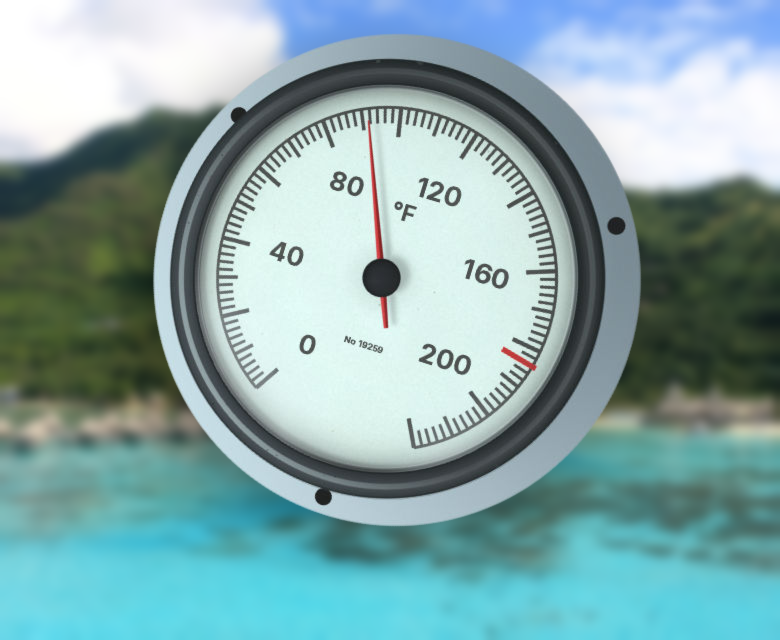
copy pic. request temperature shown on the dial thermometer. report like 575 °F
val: 92 °F
